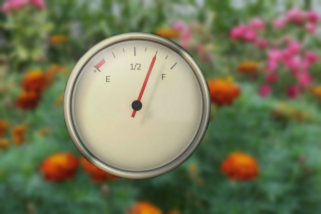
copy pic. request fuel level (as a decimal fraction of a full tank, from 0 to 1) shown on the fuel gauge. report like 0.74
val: 0.75
